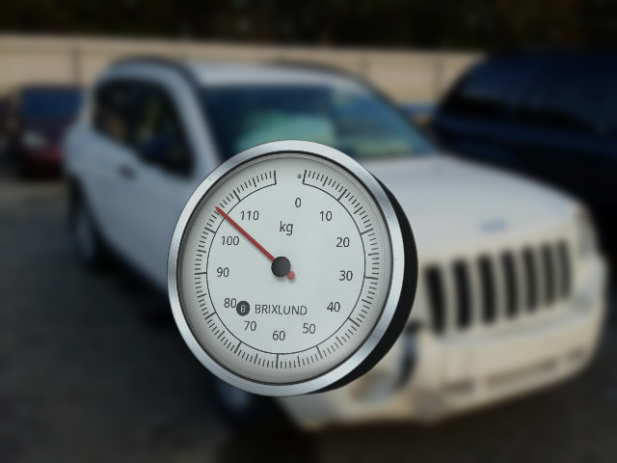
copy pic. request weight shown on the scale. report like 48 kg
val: 105 kg
